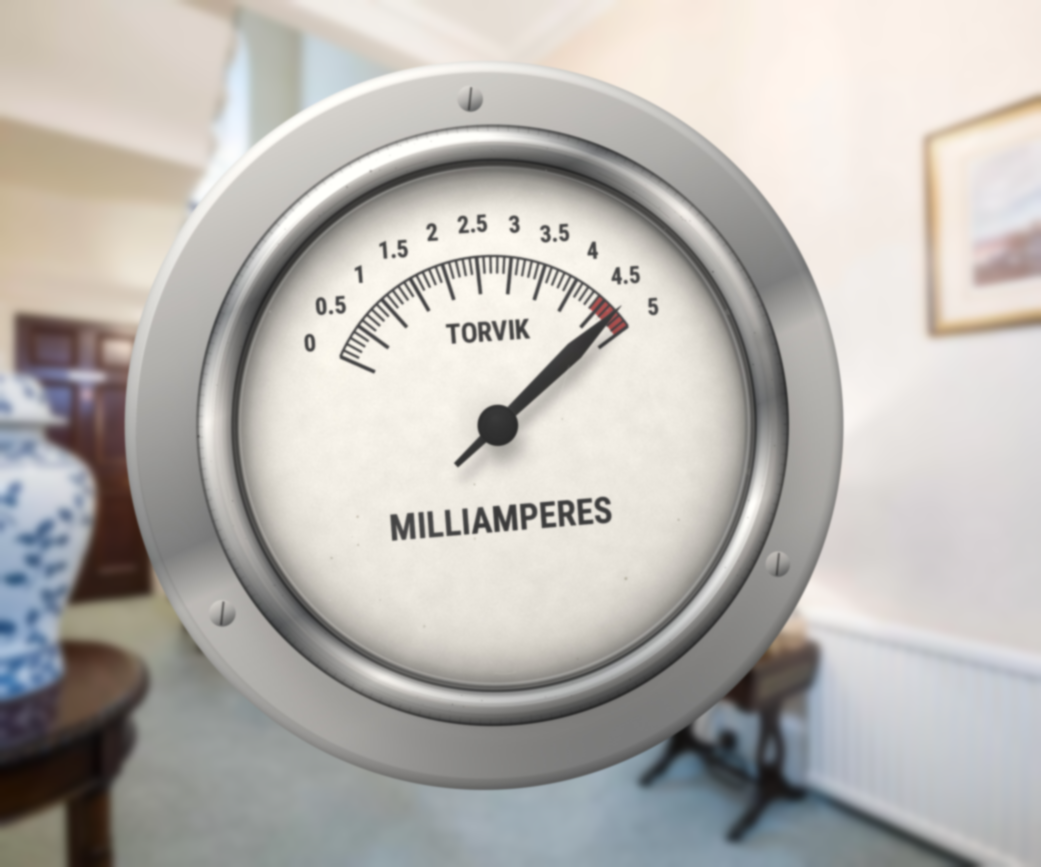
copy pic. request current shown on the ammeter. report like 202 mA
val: 4.7 mA
